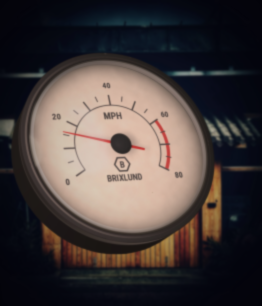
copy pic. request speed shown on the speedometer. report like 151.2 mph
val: 15 mph
